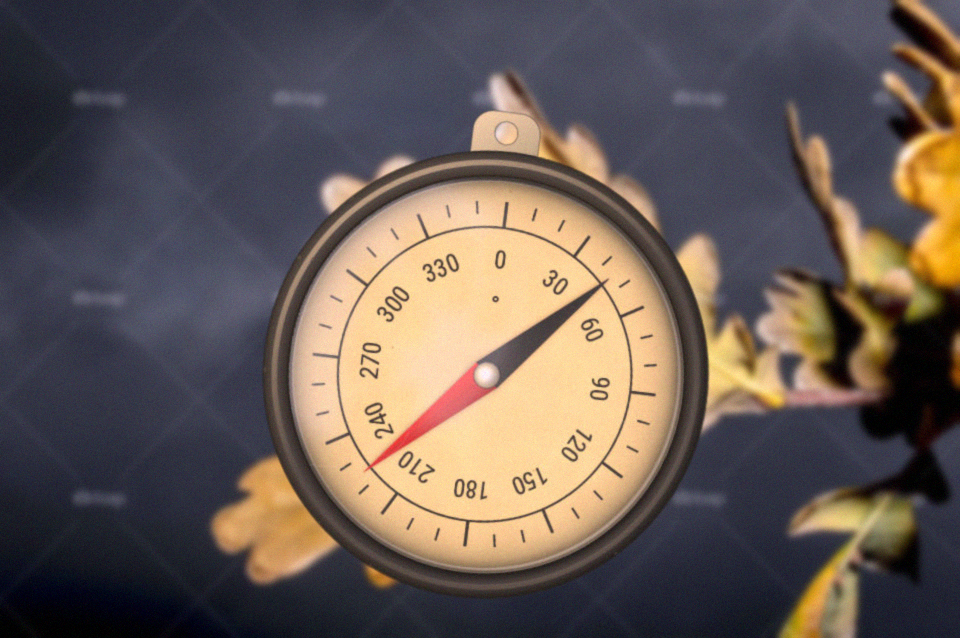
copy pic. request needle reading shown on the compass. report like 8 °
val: 225 °
